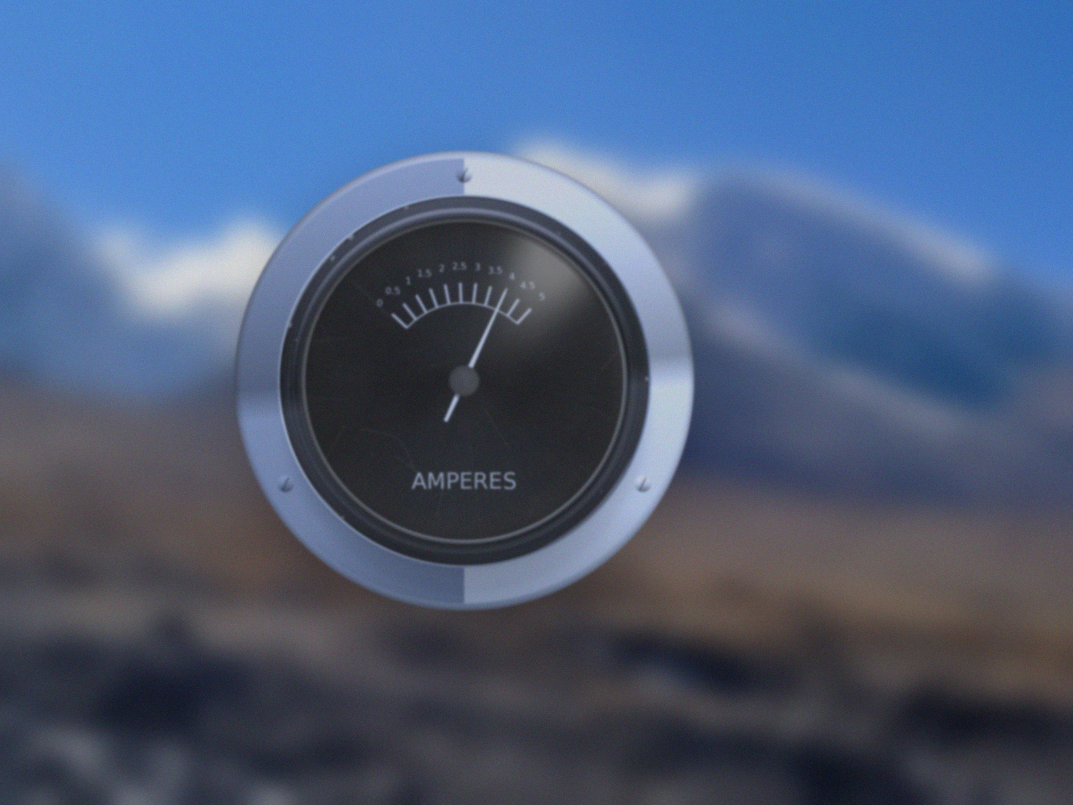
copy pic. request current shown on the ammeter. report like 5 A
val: 4 A
